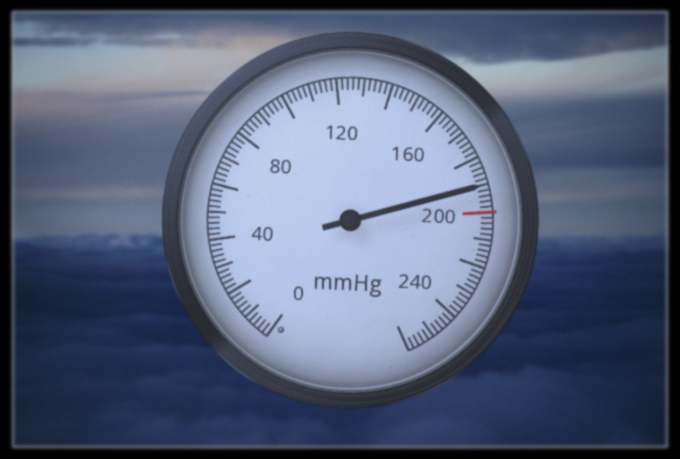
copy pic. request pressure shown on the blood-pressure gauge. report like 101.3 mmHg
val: 190 mmHg
